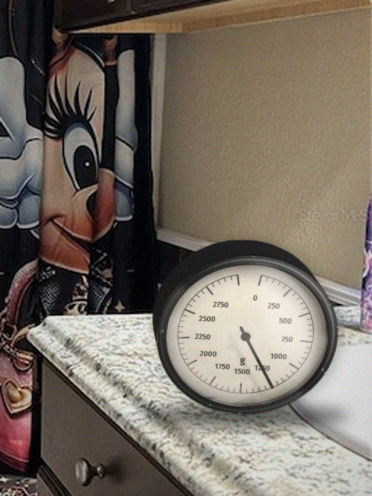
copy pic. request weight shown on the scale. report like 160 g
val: 1250 g
